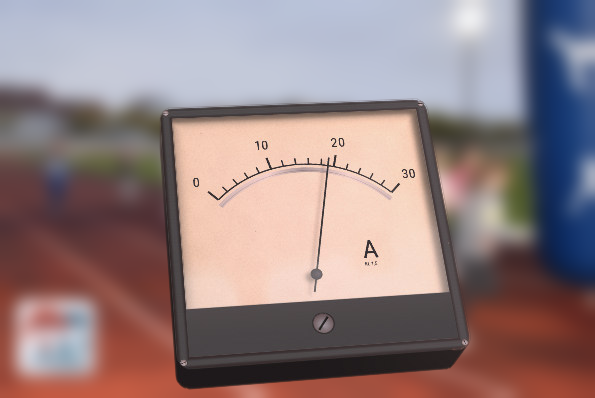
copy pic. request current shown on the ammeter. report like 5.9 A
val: 19 A
